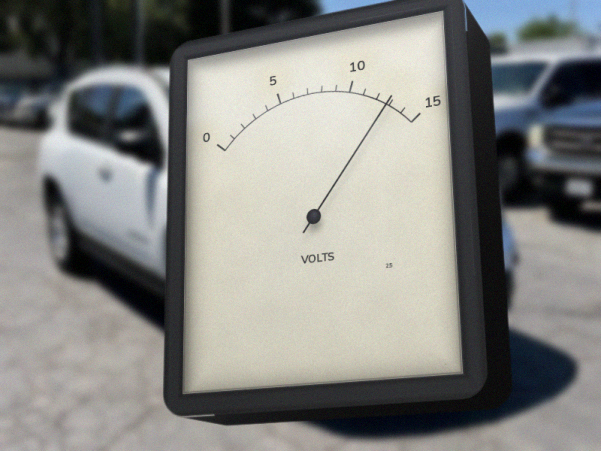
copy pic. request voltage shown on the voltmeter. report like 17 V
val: 13 V
